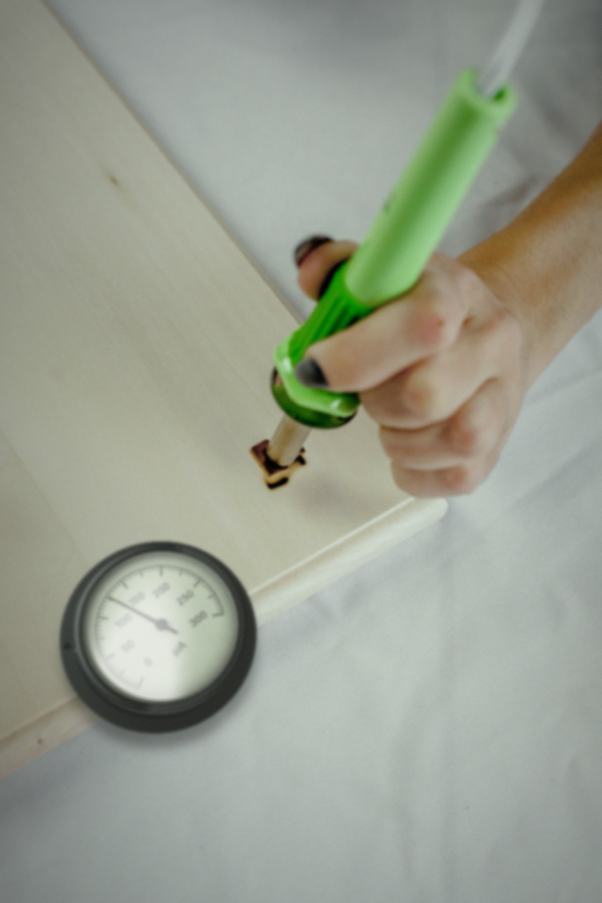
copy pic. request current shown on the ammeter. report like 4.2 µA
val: 125 µA
